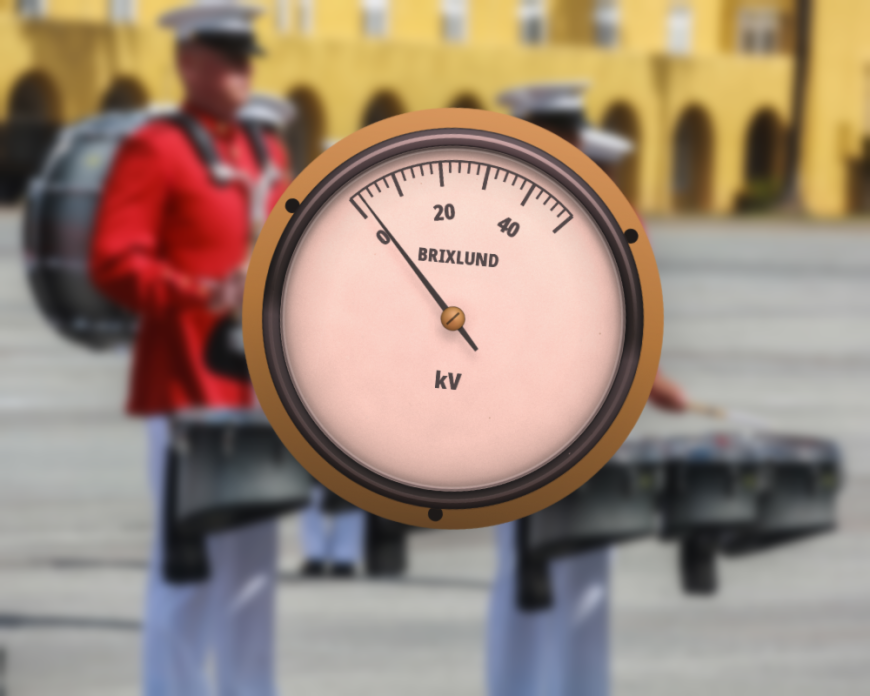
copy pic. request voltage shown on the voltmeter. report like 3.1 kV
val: 2 kV
